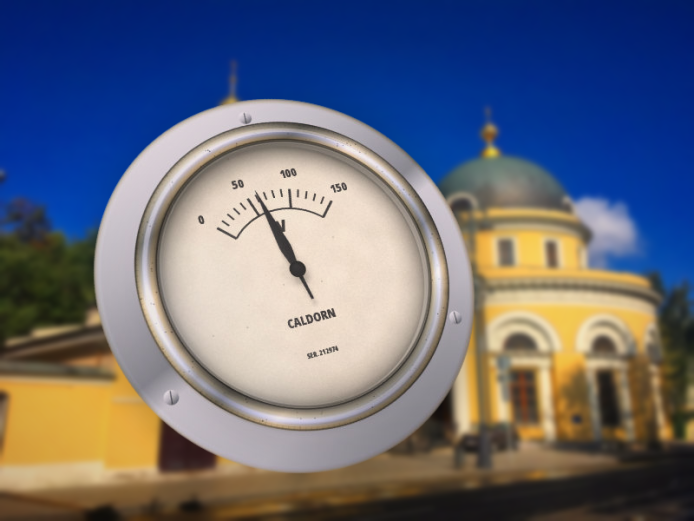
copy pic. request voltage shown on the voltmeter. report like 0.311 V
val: 60 V
